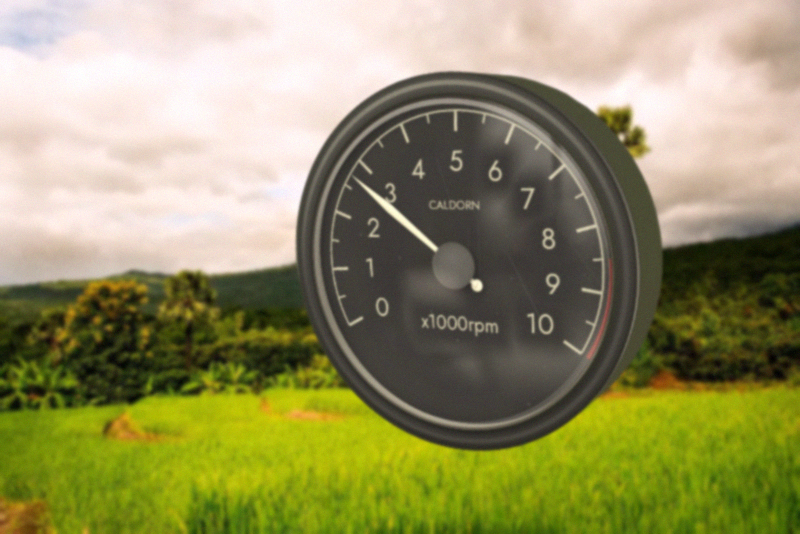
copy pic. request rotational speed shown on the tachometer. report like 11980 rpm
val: 2750 rpm
